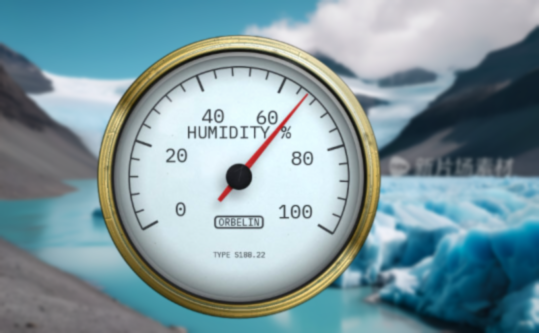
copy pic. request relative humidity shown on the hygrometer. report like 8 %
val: 66 %
